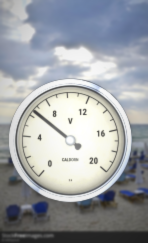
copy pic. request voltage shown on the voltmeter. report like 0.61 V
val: 6.5 V
